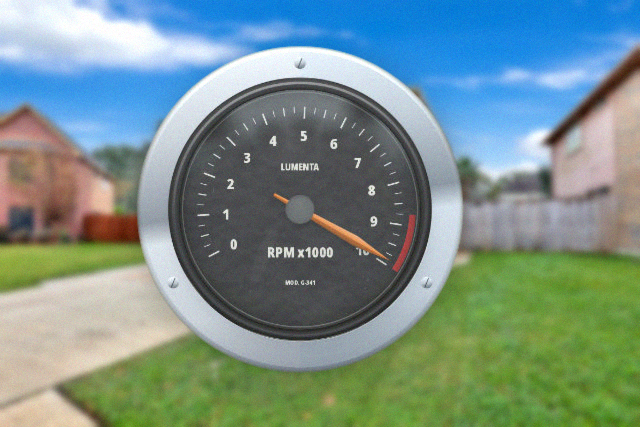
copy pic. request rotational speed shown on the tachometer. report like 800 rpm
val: 9875 rpm
